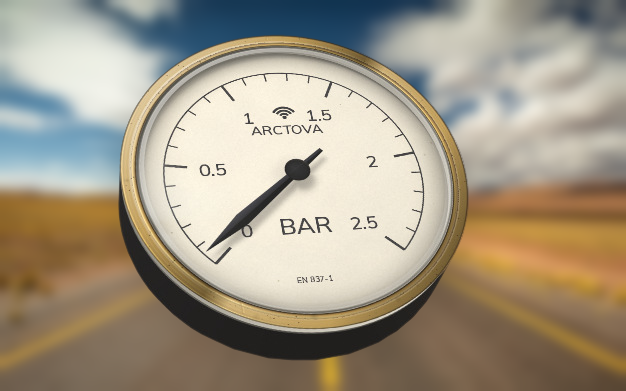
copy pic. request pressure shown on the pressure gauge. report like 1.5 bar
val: 0.05 bar
